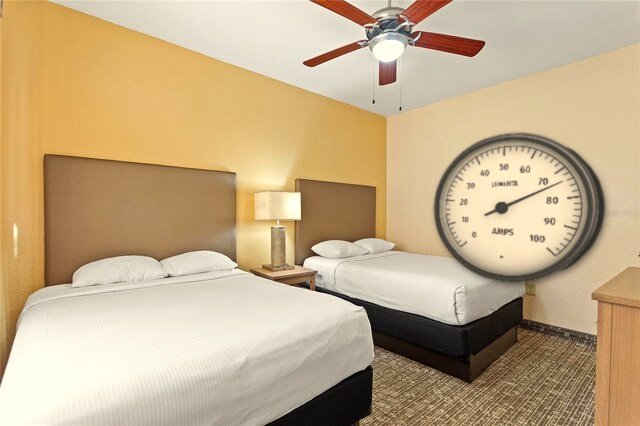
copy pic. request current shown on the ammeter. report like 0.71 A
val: 74 A
